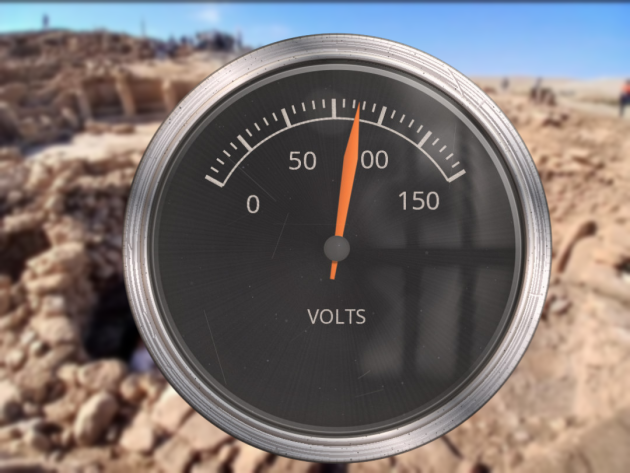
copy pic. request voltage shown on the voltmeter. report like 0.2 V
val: 87.5 V
